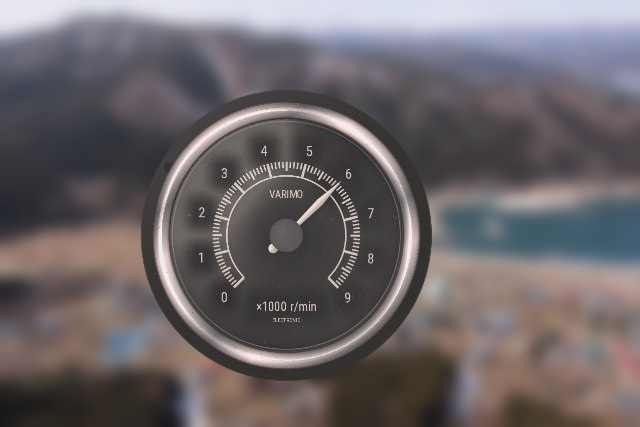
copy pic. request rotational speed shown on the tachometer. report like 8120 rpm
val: 6000 rpm
